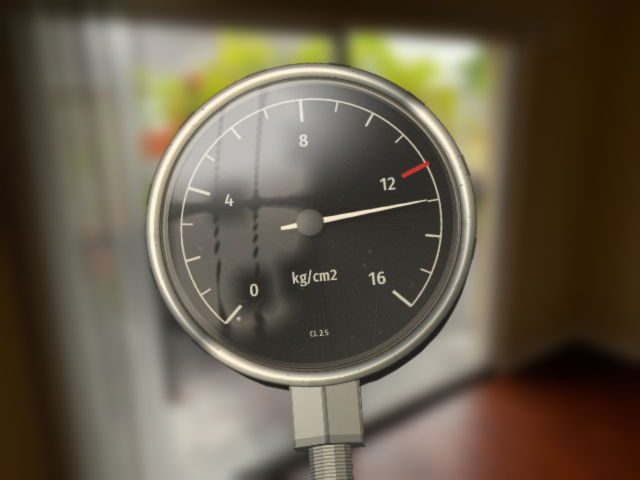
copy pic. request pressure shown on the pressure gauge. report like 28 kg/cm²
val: 13 kg/cm²
